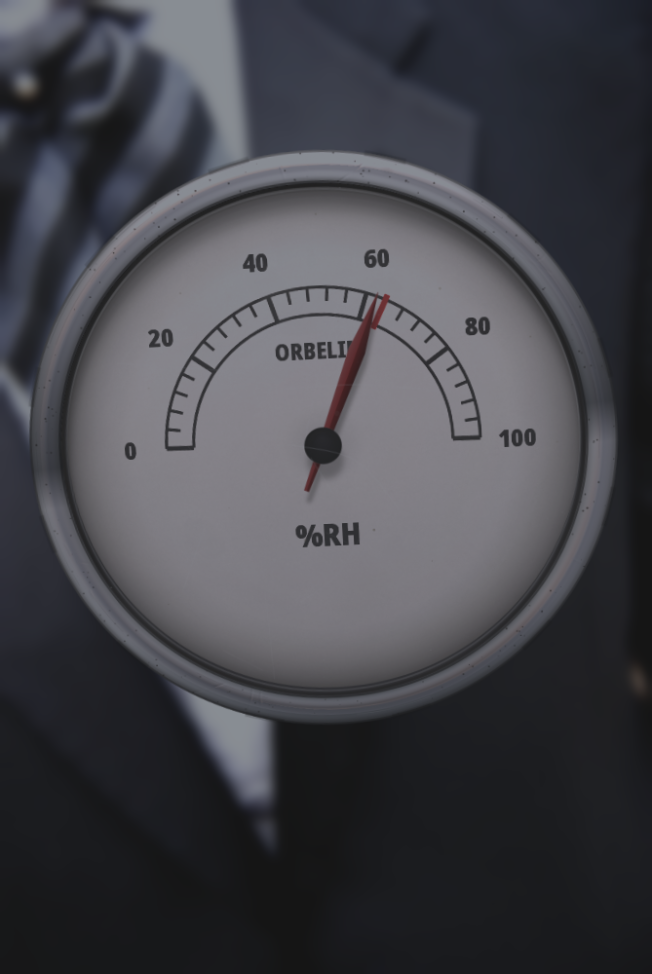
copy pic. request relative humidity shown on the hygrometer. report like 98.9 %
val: 62 %
